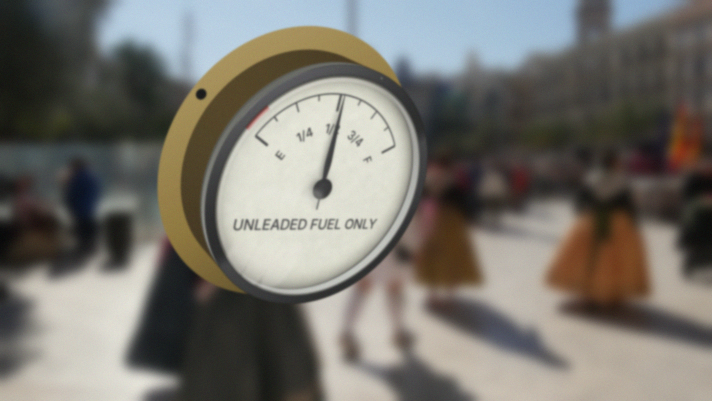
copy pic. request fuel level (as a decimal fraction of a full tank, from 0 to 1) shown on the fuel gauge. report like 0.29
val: 0.5
